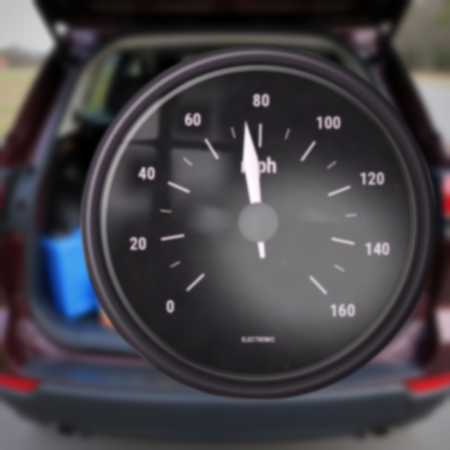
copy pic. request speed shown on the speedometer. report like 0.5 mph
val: 75 mph
